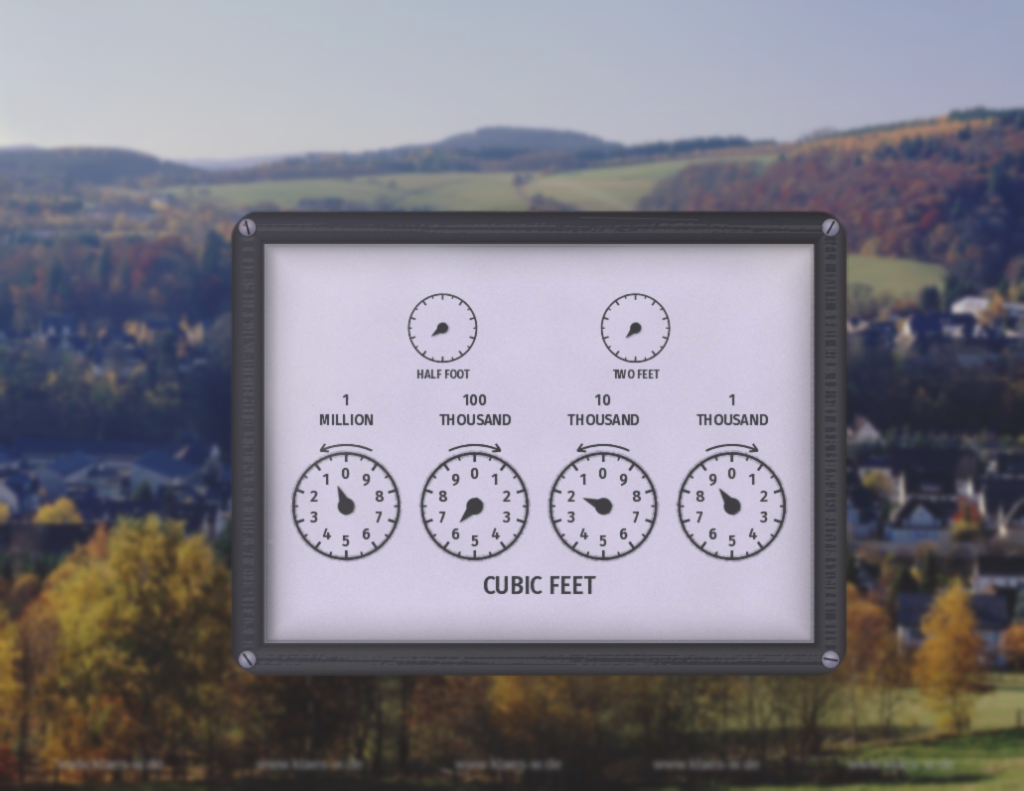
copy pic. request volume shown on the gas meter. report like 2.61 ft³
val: 61900 ft³
